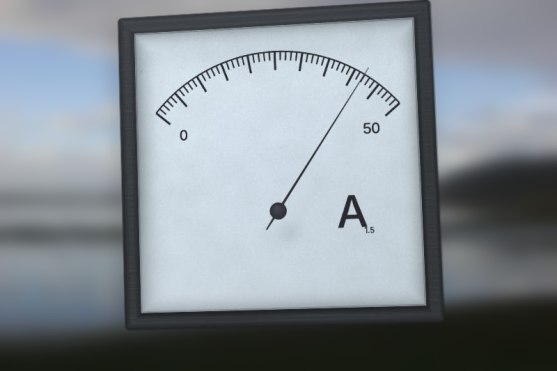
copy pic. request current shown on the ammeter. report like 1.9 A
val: 42 A
